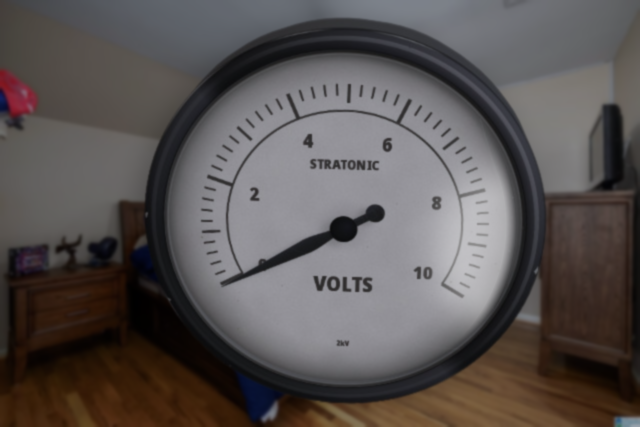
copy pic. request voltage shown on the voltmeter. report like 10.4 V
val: 0 V
